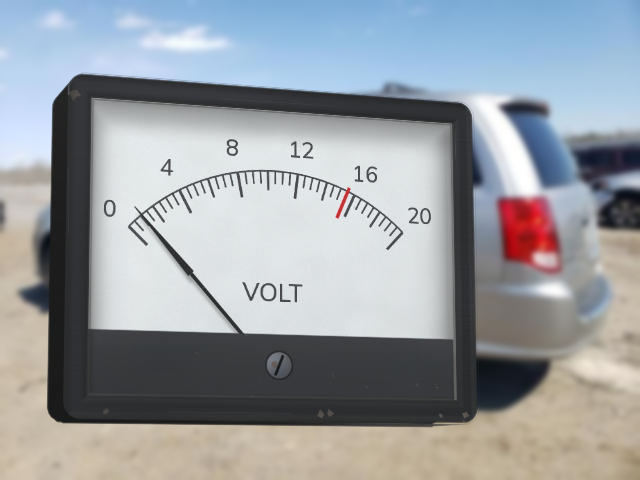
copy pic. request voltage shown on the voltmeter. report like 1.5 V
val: 1 V
